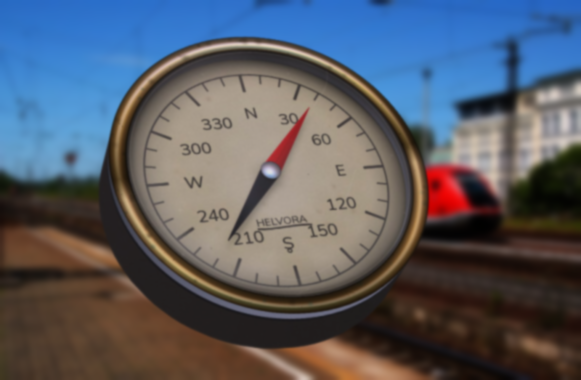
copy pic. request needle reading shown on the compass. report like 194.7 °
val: 40 °
